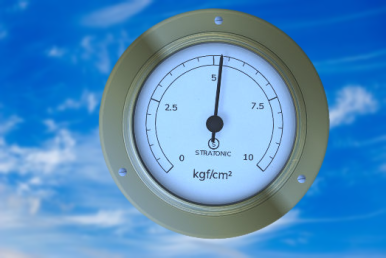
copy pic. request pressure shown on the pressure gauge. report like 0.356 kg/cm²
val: 5.25 kg/cm²
